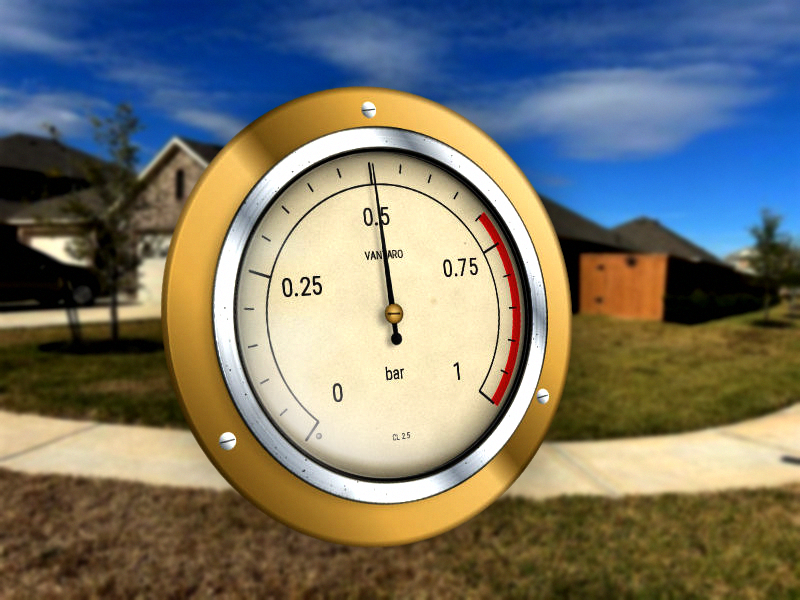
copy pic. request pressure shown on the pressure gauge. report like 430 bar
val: 0.5 bar
